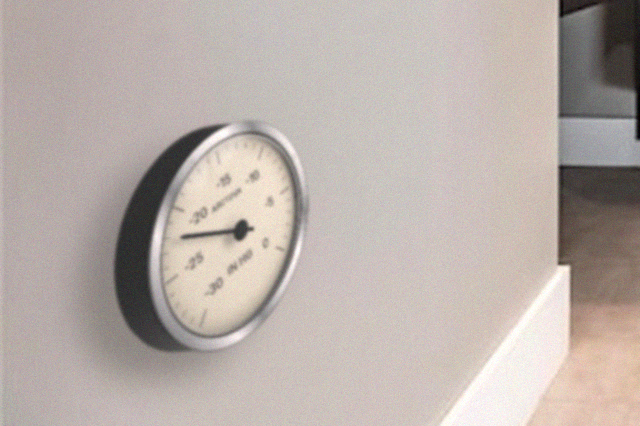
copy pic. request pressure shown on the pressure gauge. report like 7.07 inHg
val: -22 inHg
